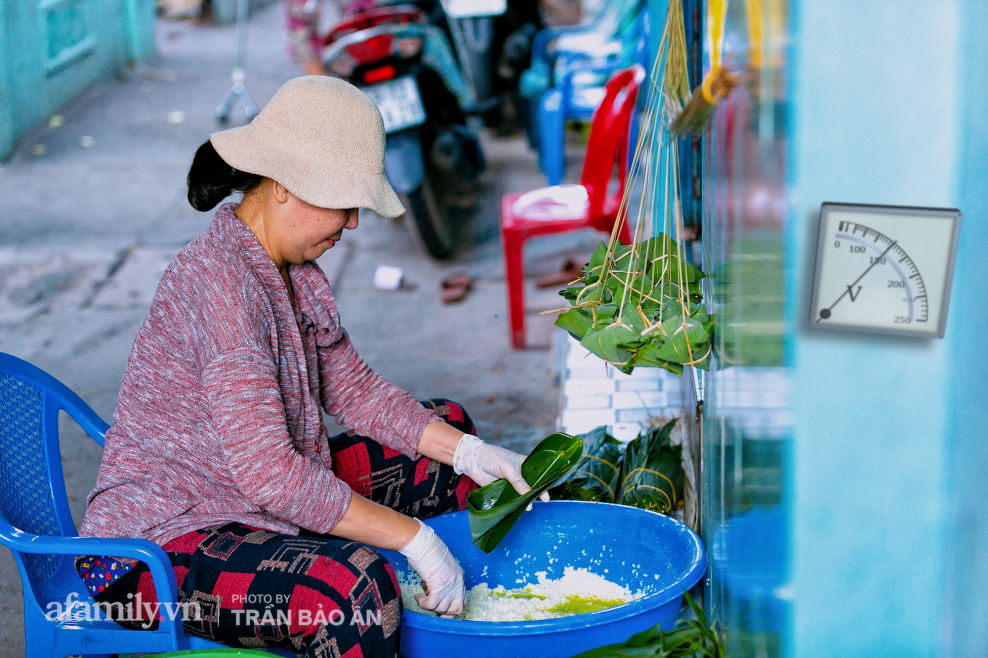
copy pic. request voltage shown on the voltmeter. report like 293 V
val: 150 V
